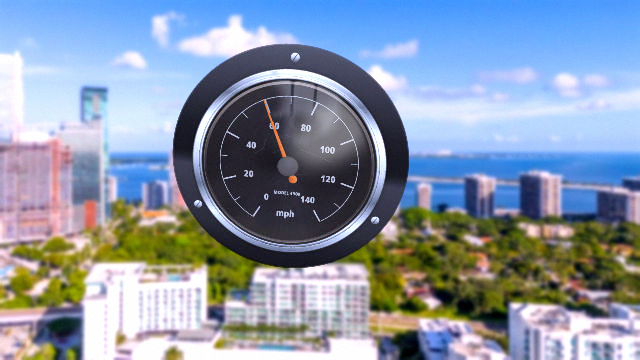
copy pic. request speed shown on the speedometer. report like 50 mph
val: 60 mph
